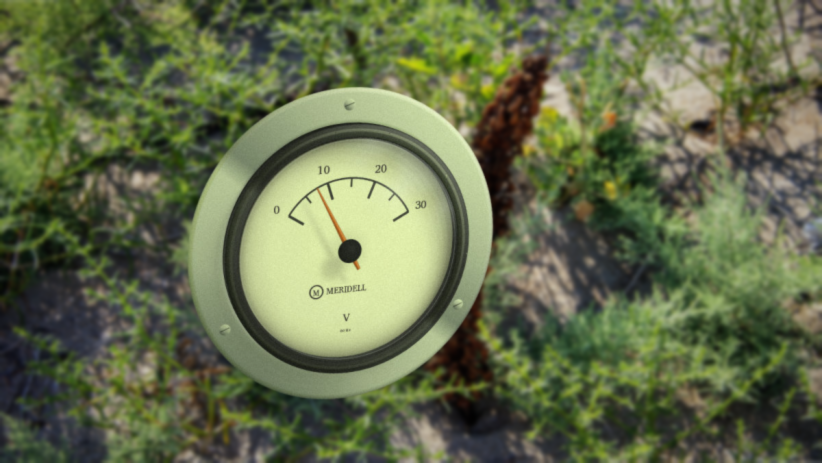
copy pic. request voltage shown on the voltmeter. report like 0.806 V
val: 7.5 V
